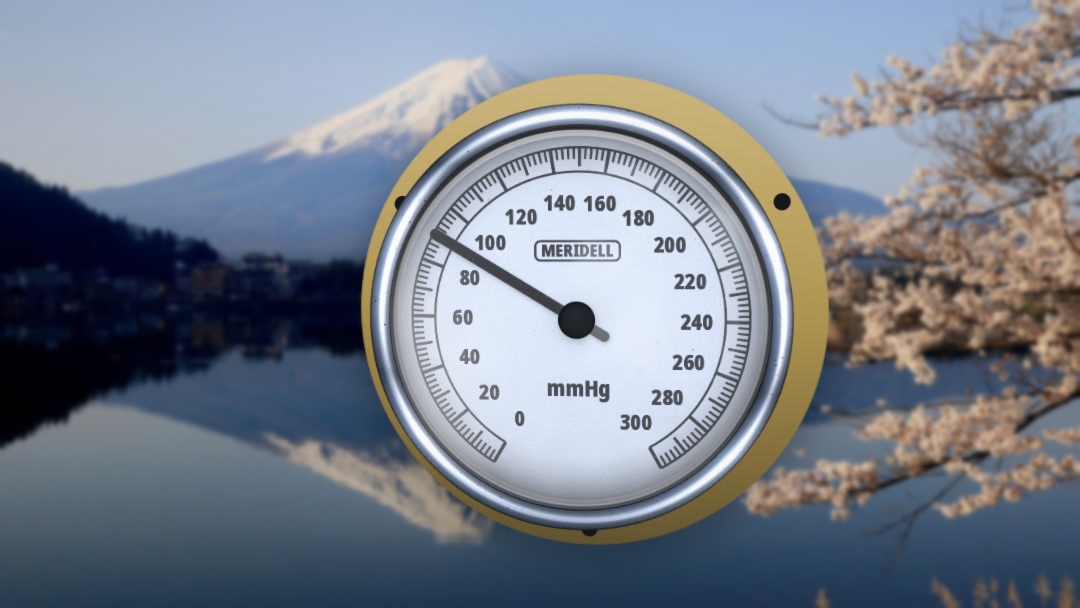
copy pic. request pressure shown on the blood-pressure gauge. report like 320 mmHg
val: 90 mmHg
